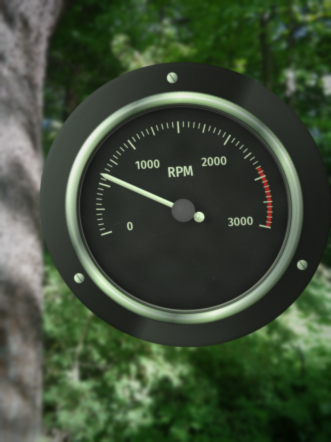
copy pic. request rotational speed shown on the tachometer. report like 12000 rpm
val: 600 rpm
